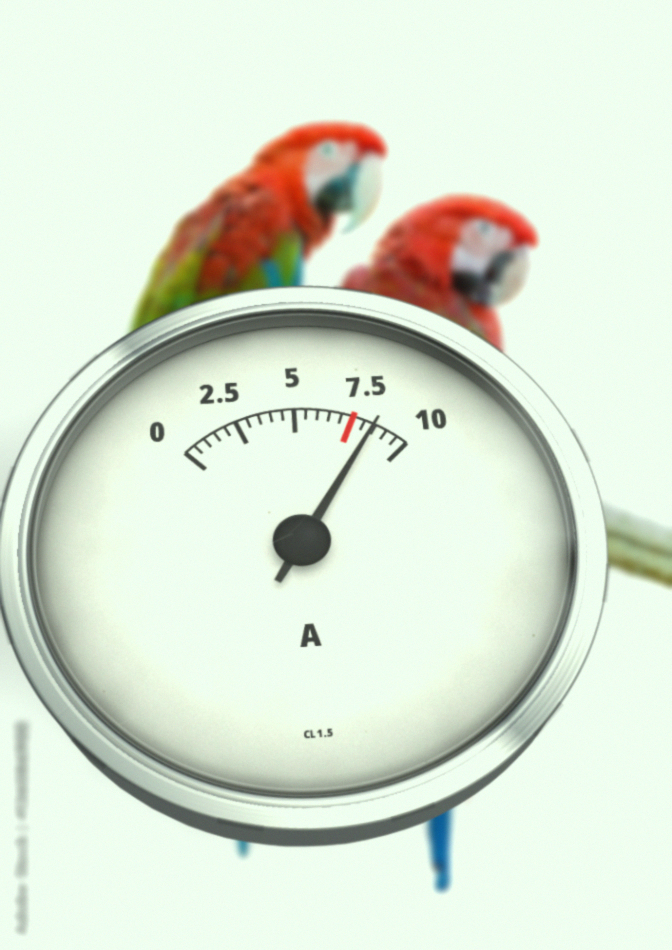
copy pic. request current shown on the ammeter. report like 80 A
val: 8.5 A
